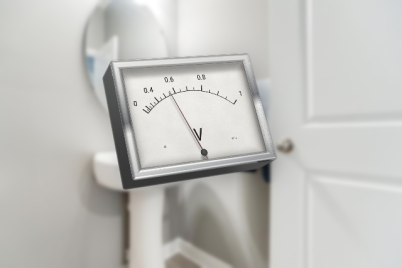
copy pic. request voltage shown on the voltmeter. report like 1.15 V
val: 0.55 V
